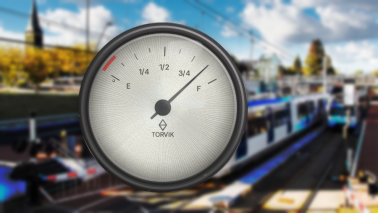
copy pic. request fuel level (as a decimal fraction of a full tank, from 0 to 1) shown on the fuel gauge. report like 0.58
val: 0.875
